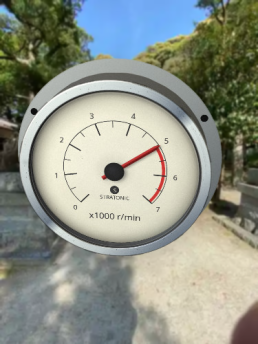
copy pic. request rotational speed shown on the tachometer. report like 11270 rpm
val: 5000 rpm
